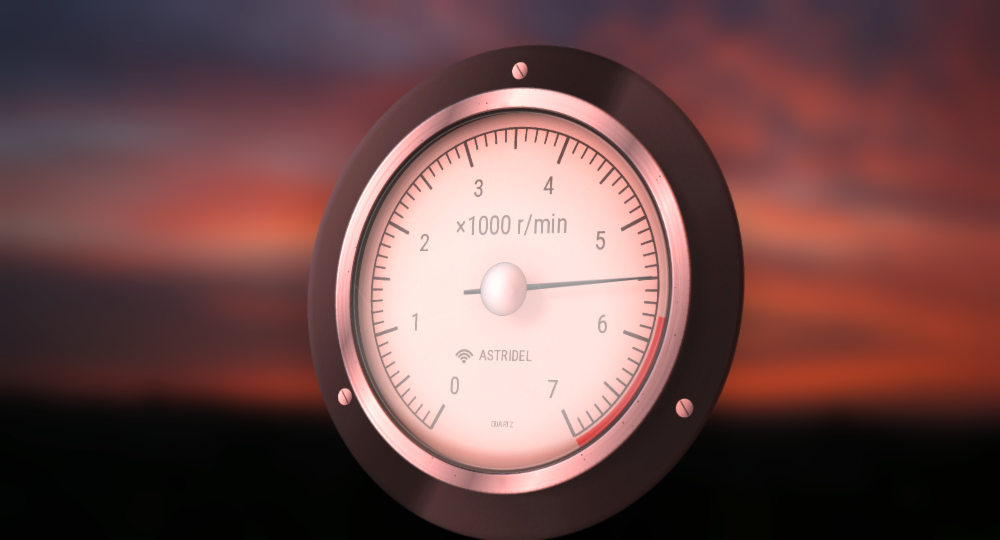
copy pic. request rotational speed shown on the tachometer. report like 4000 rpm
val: 5500 rpm
